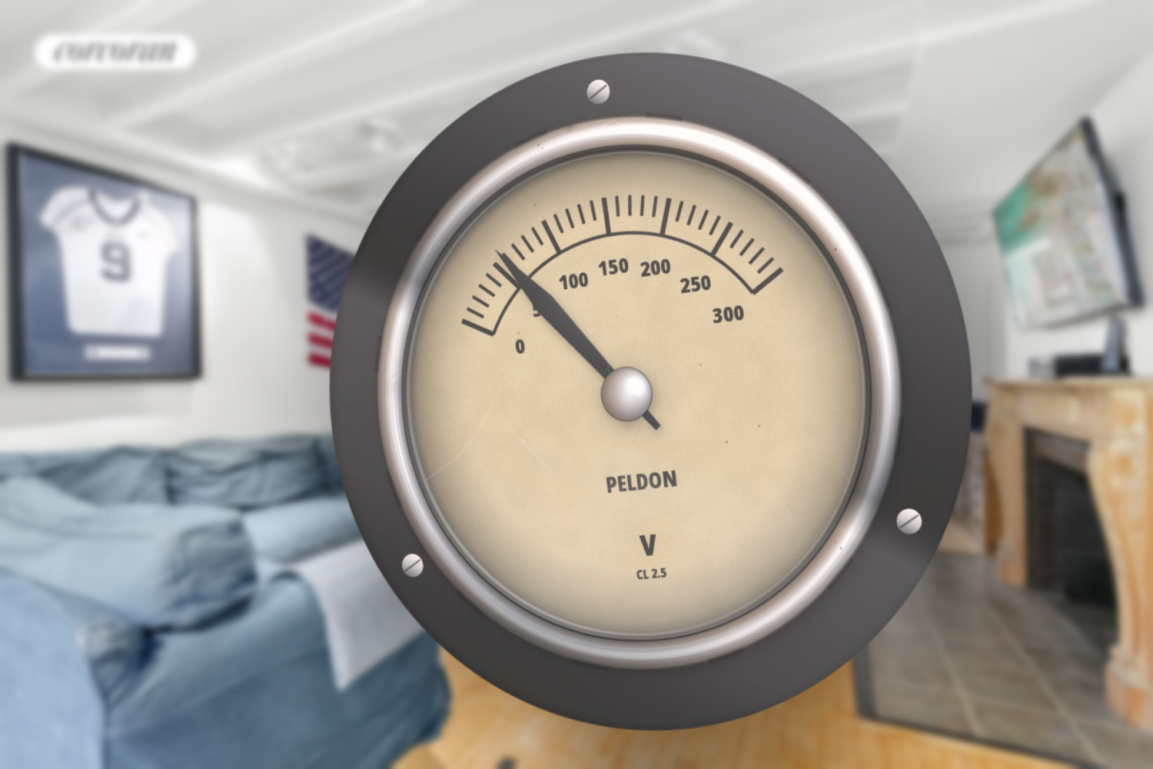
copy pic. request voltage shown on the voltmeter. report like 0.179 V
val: 60 V
